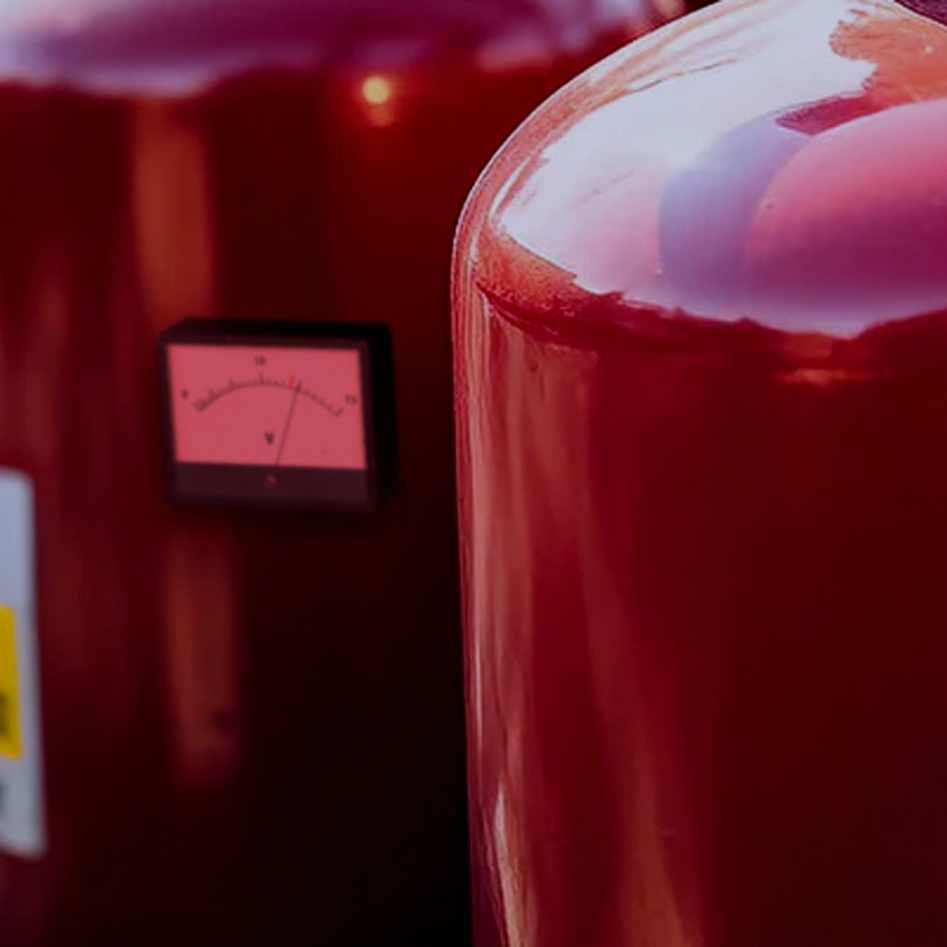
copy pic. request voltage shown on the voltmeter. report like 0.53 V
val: 12.5 V
